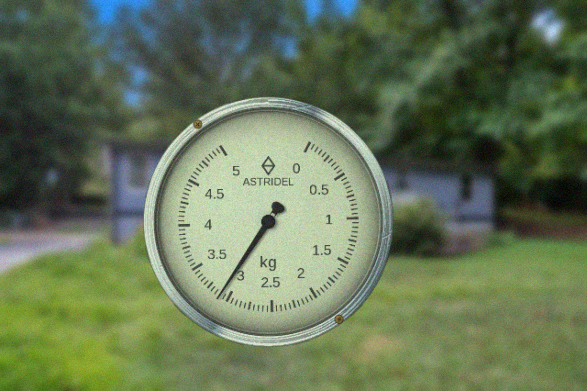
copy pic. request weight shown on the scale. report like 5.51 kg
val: 3.1 kg
